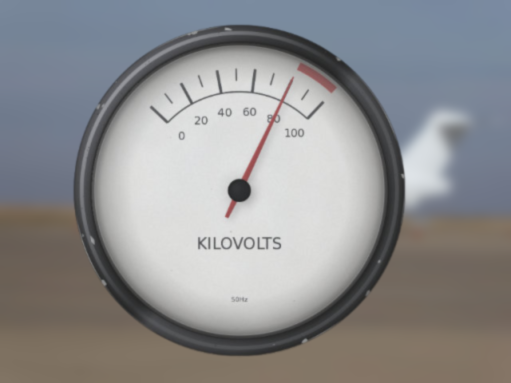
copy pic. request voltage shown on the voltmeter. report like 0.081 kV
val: 80 kV
